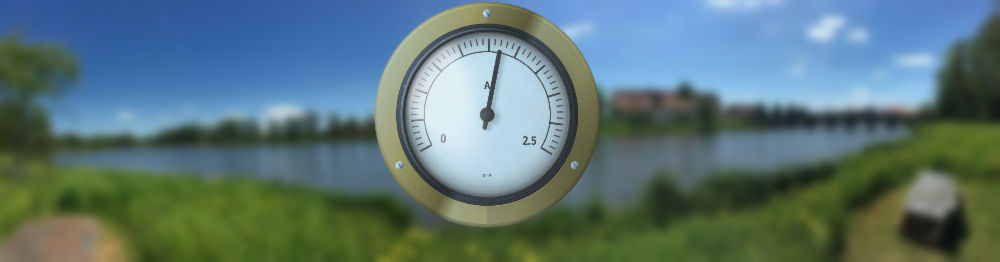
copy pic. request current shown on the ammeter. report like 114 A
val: 1.35 A
